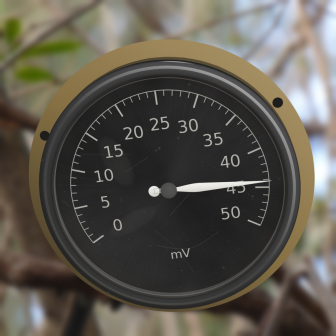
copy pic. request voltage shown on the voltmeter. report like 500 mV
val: 44 mV
